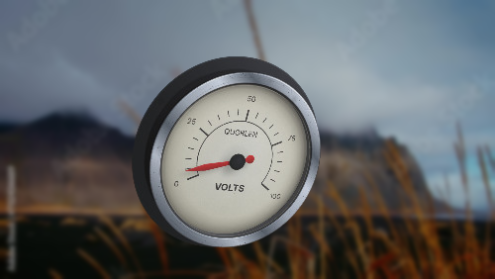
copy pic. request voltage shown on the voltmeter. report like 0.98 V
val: 5 V
